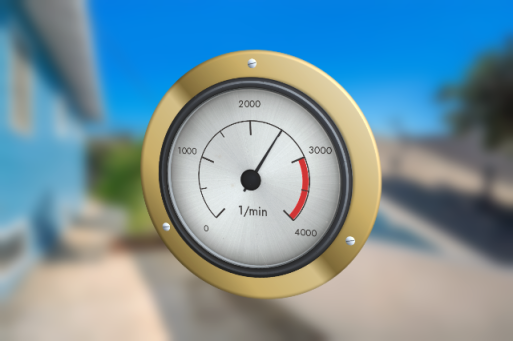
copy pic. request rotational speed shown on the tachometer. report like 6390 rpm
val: 2500 rpm
